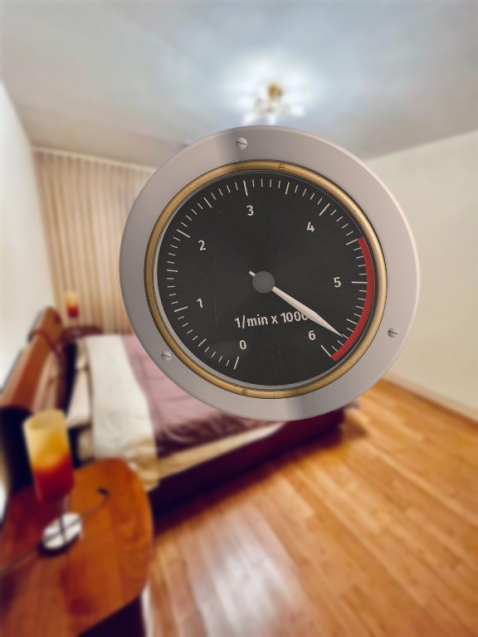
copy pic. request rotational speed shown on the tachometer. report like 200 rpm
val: 5700 rpm
